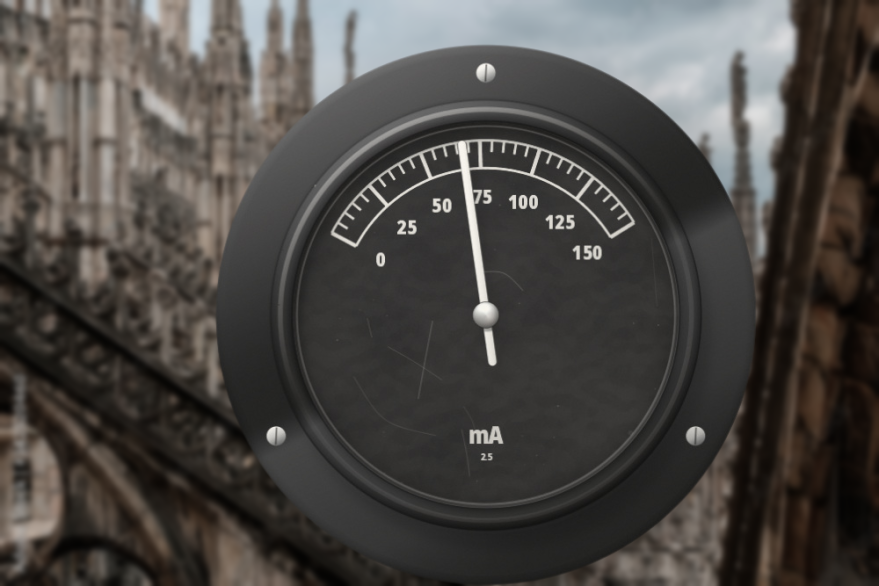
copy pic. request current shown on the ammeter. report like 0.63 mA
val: 67.5 mA
